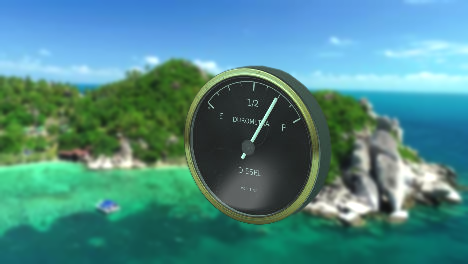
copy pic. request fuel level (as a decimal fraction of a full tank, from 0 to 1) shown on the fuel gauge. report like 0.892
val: 0.75
